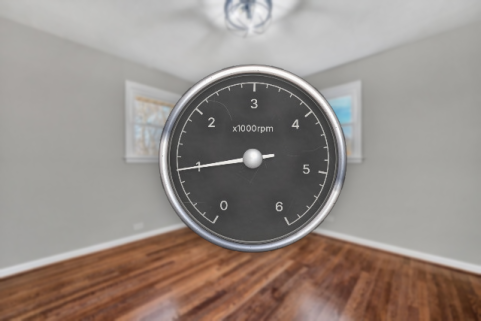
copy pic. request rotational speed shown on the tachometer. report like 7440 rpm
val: 1000 rpm
